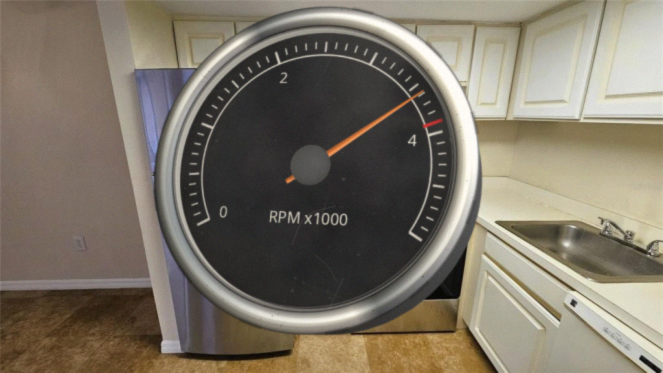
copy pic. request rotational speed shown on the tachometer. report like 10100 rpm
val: 3600 rpm
